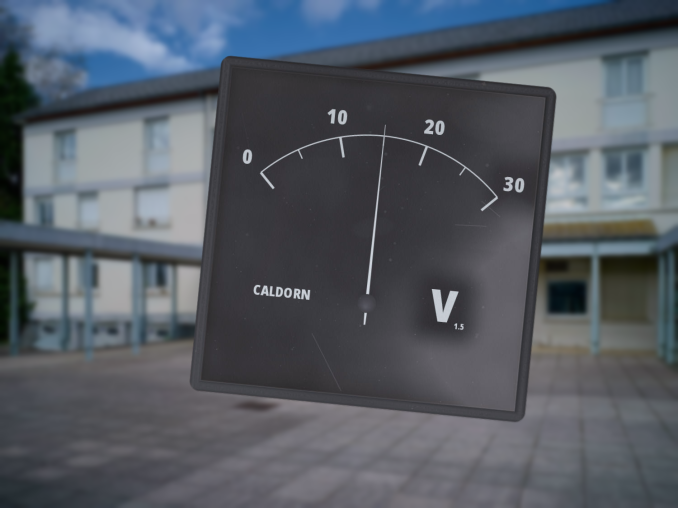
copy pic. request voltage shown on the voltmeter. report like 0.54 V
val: 15 V
